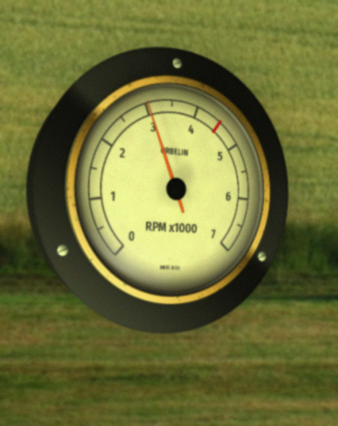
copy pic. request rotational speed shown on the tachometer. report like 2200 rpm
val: 3000 rpm
